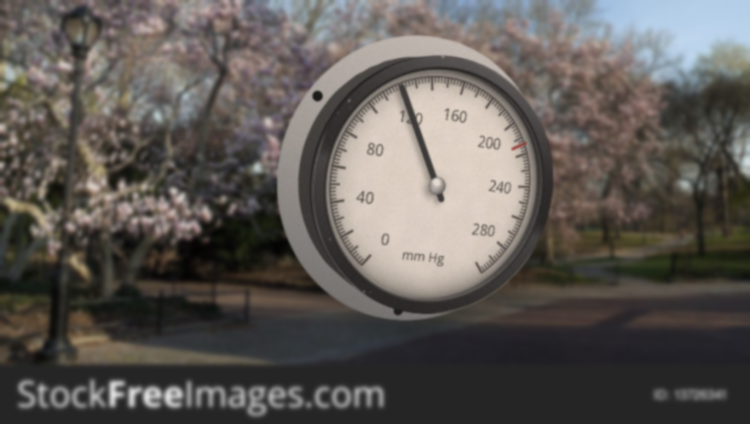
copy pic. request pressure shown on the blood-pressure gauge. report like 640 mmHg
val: 120 mmHg
